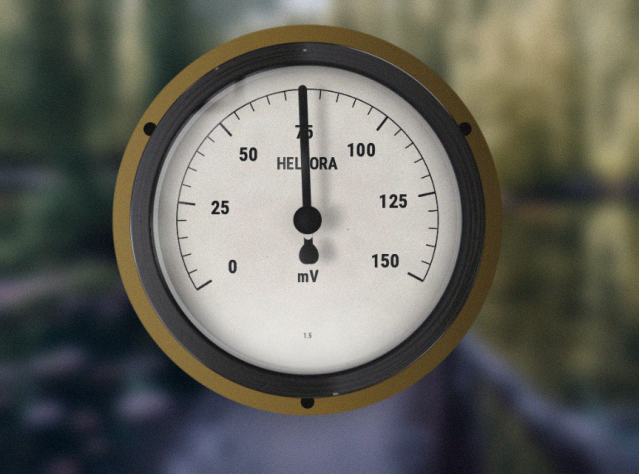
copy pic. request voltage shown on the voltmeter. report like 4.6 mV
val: 75 mV
